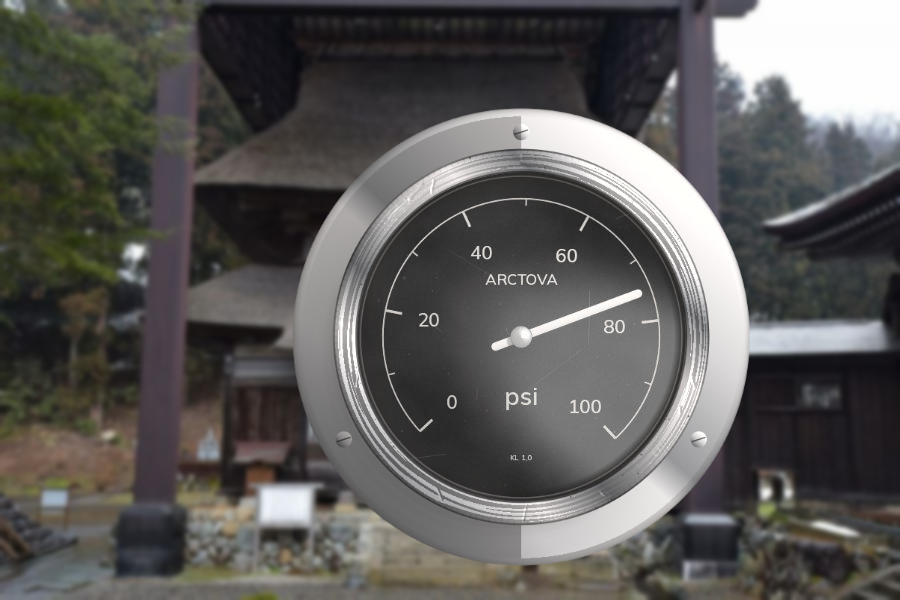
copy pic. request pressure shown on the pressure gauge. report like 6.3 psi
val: 75 psi
